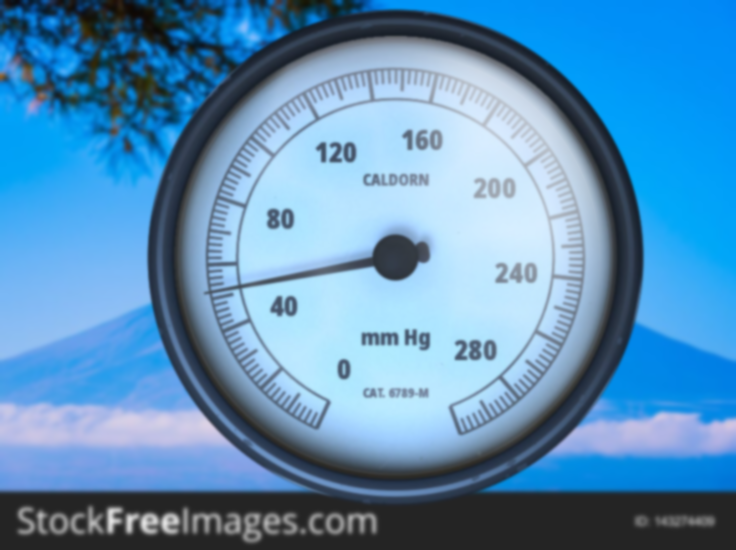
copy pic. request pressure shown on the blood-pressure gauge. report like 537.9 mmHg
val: 52 mmHg
